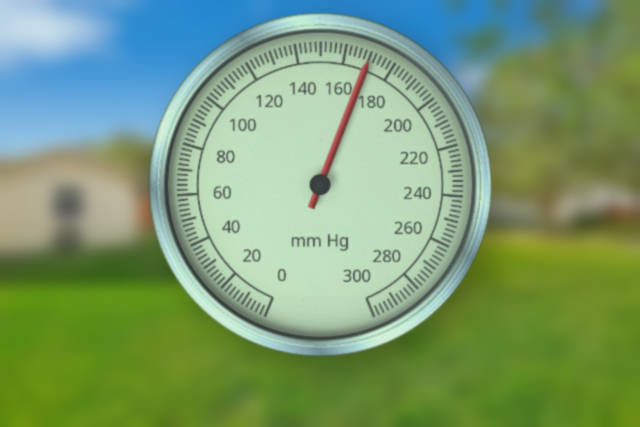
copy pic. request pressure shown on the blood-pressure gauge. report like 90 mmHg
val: 170 mmHg
